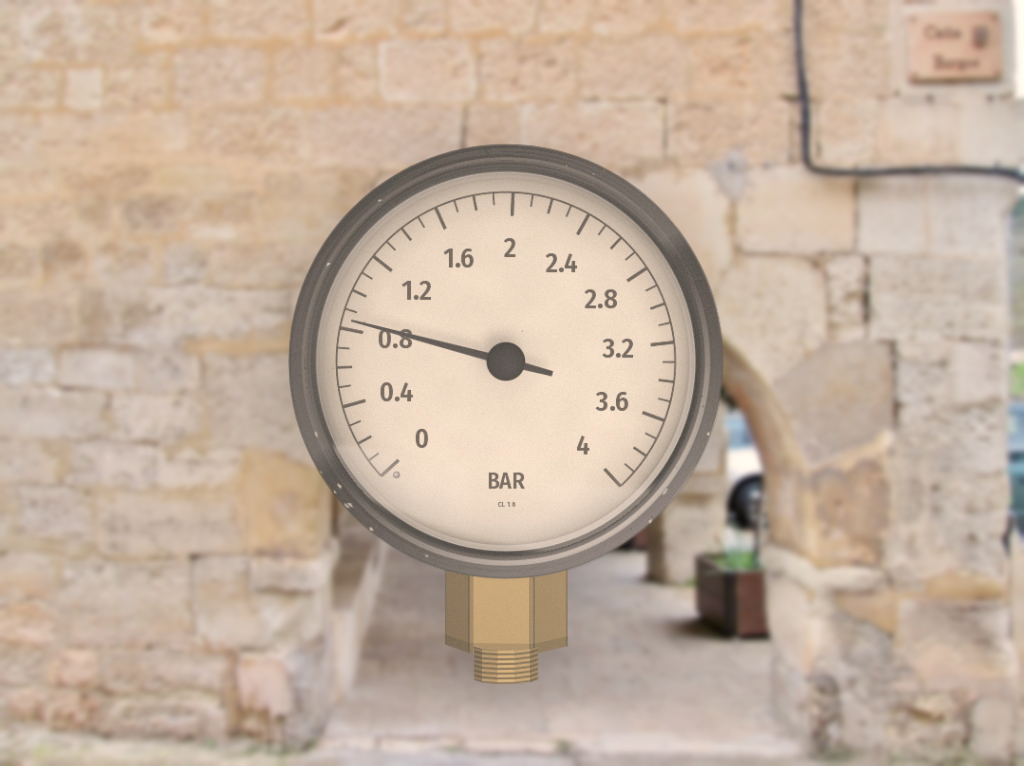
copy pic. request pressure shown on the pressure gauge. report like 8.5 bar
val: 0.85 bar
